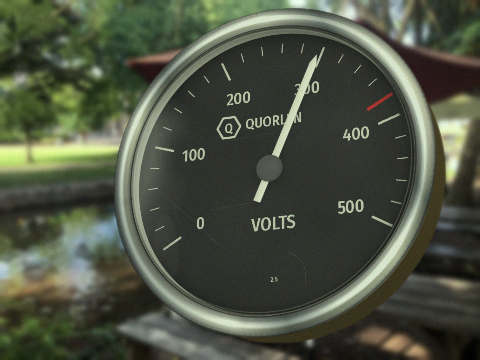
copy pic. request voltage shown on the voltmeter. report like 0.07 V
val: 300 V
